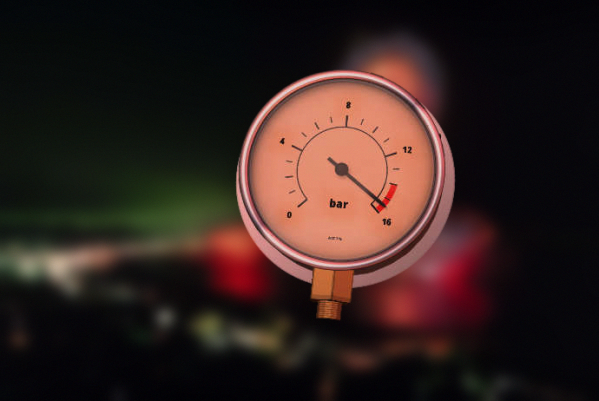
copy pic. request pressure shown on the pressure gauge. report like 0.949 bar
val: 15.5 bar
